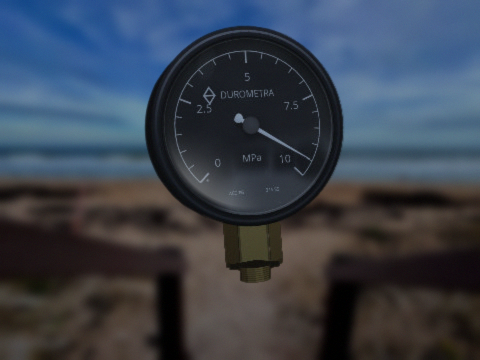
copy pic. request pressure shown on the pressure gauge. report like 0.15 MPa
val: 9.5 MPa
